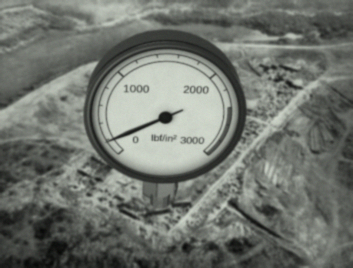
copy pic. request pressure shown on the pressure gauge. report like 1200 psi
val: 200 psi
